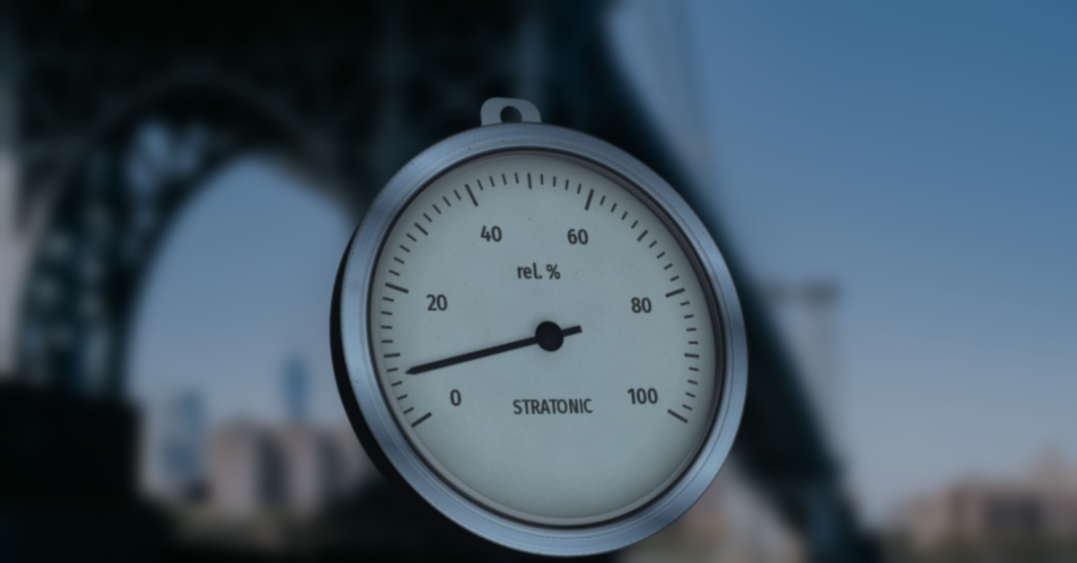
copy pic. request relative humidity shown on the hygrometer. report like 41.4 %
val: 7 %
